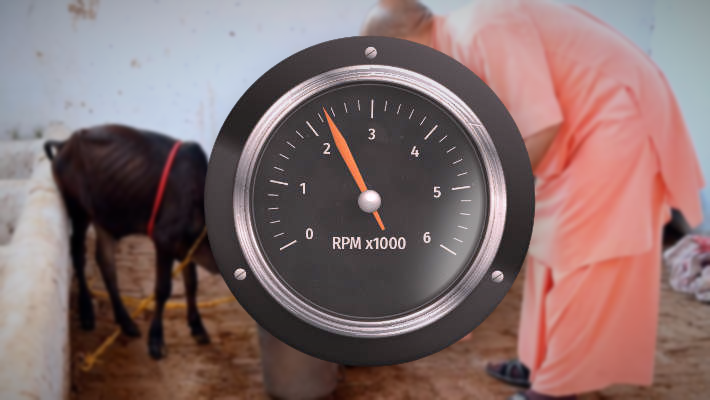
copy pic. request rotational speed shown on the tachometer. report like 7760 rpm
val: 2300 rpm
